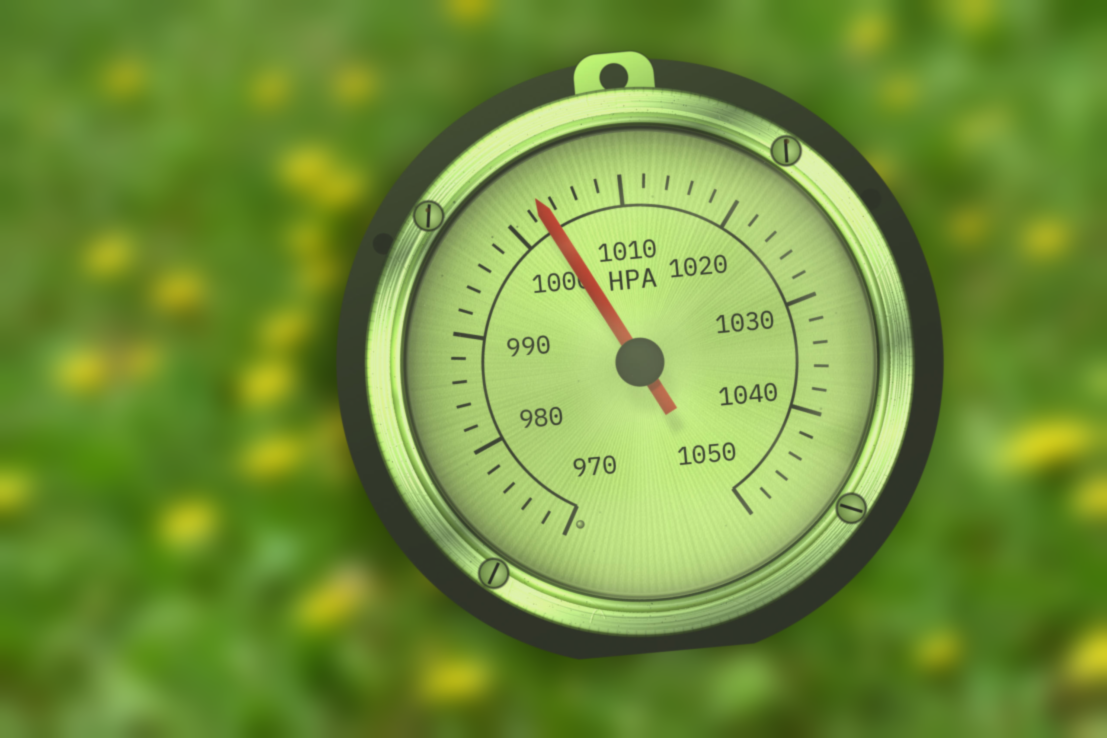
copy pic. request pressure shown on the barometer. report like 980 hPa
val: 1003 hPa
